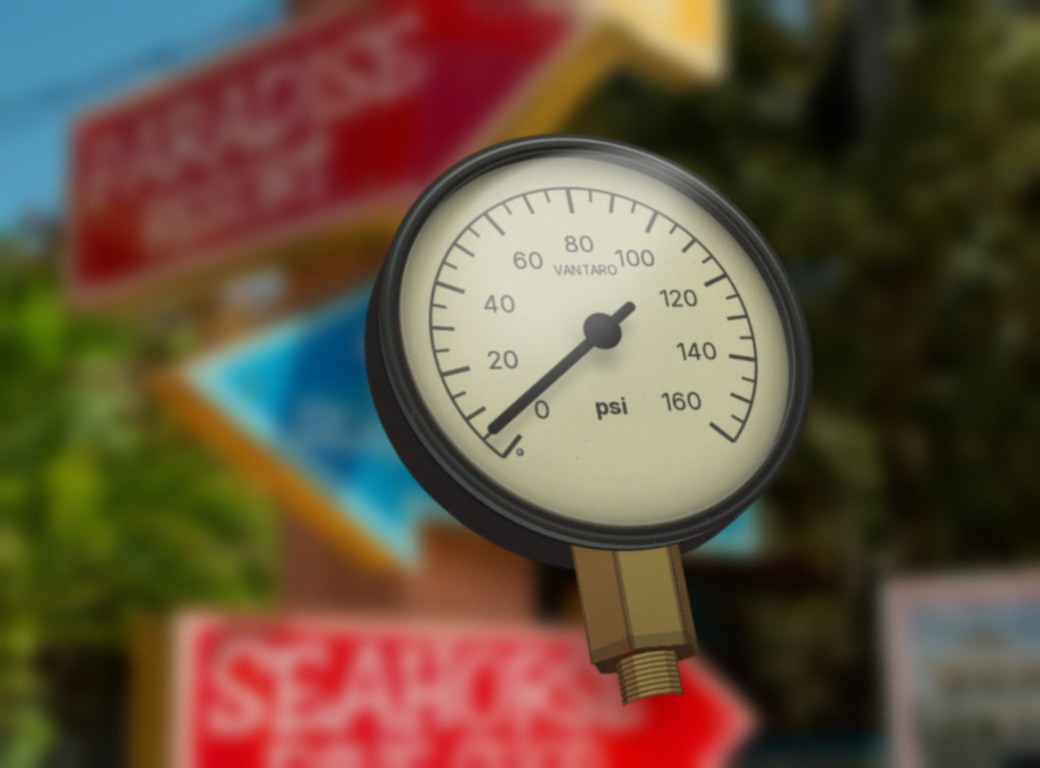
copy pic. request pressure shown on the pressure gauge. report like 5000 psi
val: 5 psi
